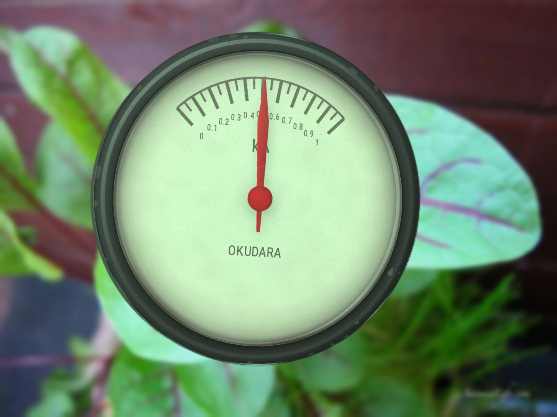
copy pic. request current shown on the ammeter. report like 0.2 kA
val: 0.5 kA
